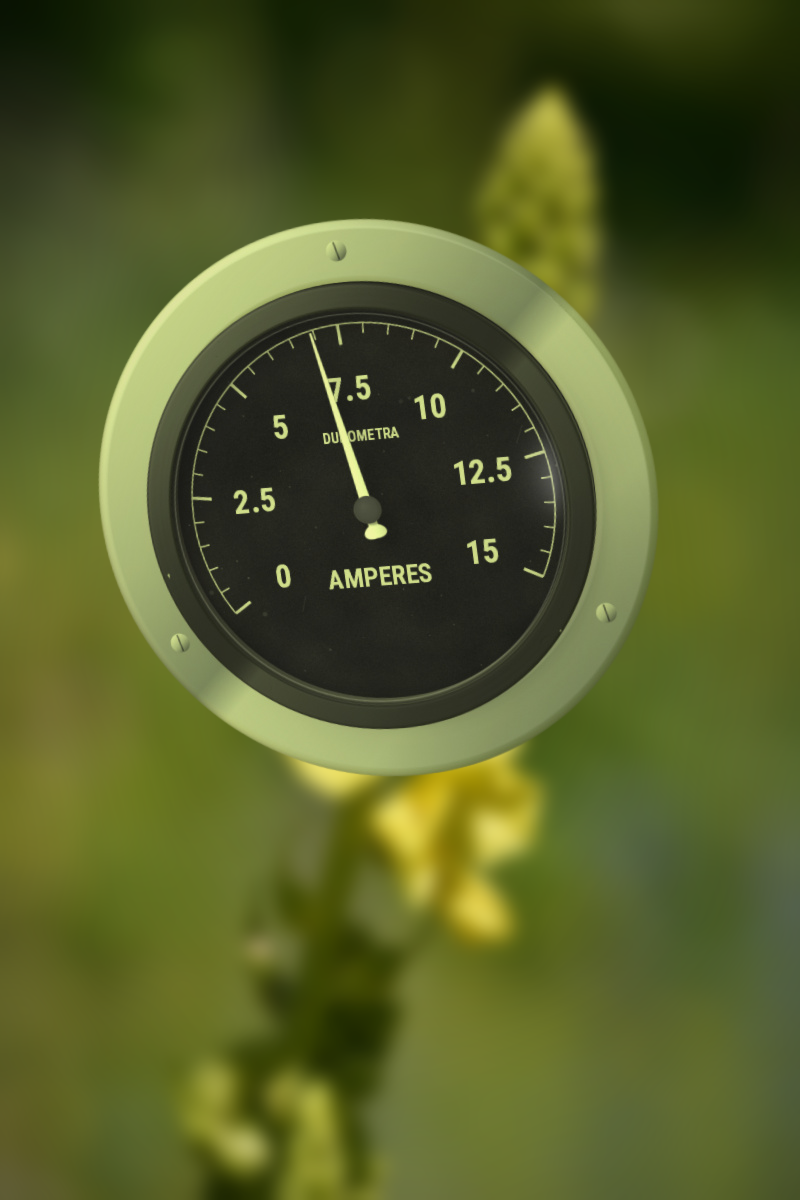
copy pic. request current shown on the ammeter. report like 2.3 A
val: 7 A
